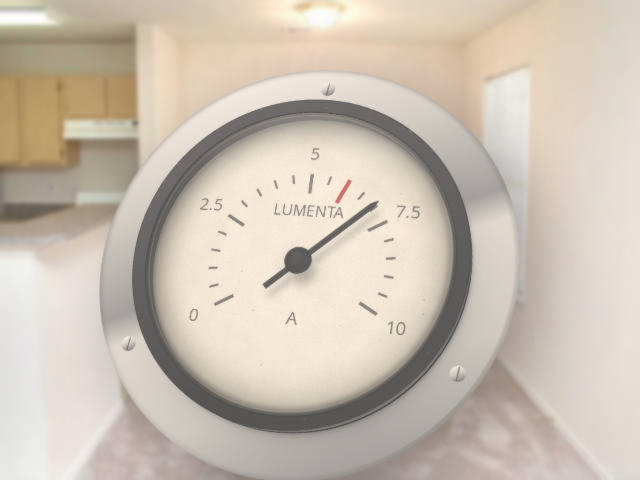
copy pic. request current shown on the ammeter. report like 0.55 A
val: 7 A
